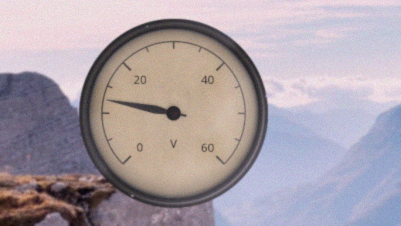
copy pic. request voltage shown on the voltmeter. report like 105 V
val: 12.5 V
